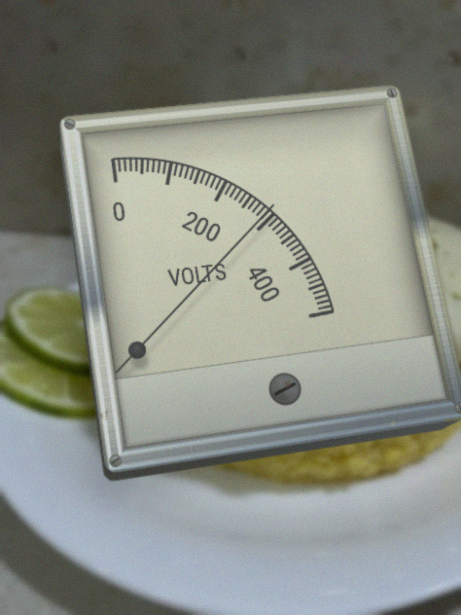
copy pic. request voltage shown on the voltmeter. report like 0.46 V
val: 290 V
